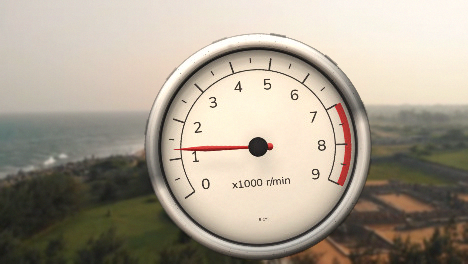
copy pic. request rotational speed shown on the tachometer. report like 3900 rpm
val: 1250 rpm
